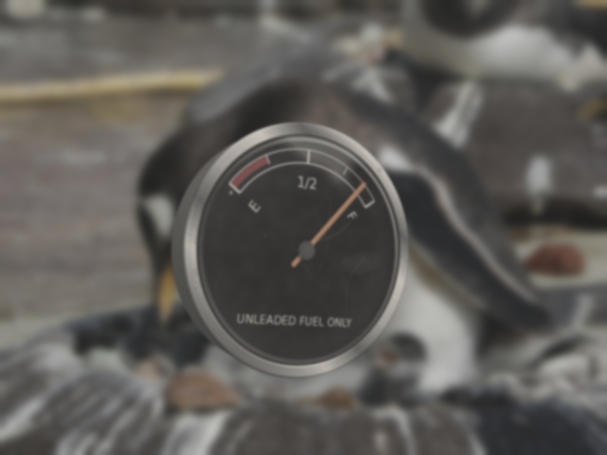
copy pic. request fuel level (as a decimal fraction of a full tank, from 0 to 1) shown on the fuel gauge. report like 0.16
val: 0.875
